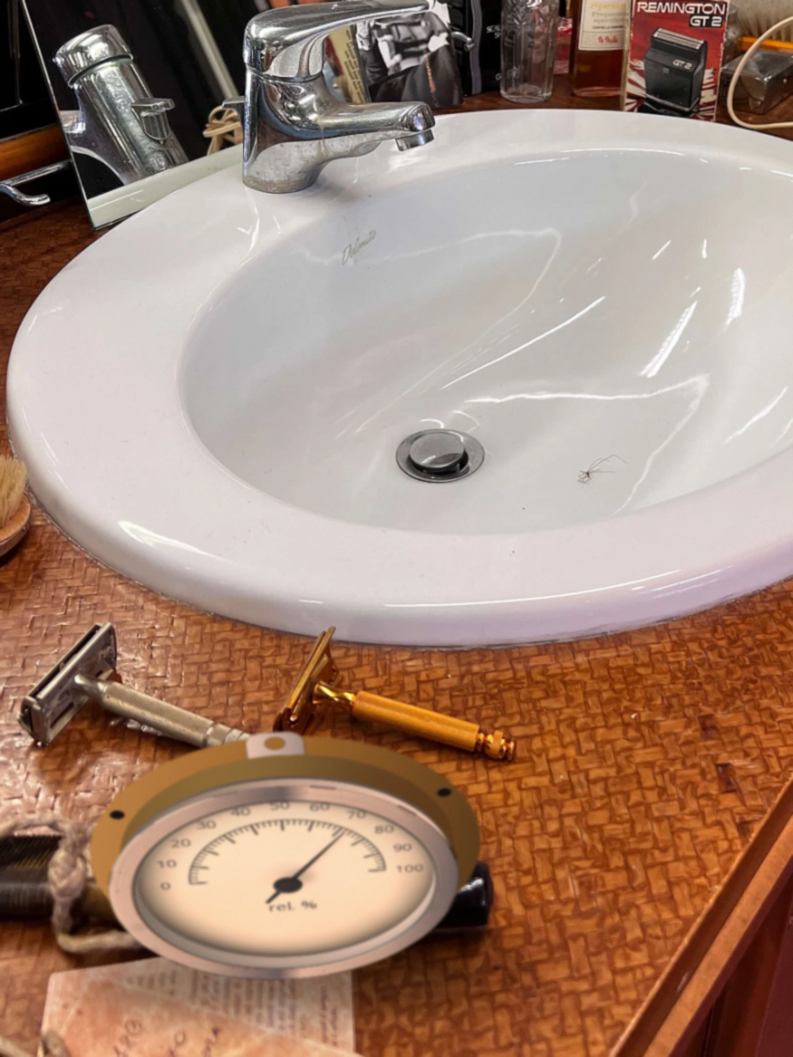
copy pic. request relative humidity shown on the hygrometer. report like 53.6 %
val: 70 %
